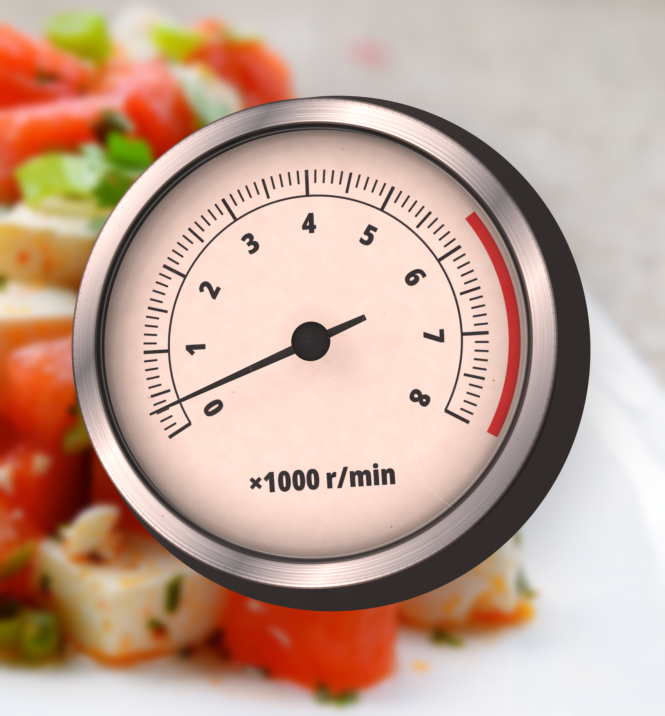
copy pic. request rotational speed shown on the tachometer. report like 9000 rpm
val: 300 rpm
